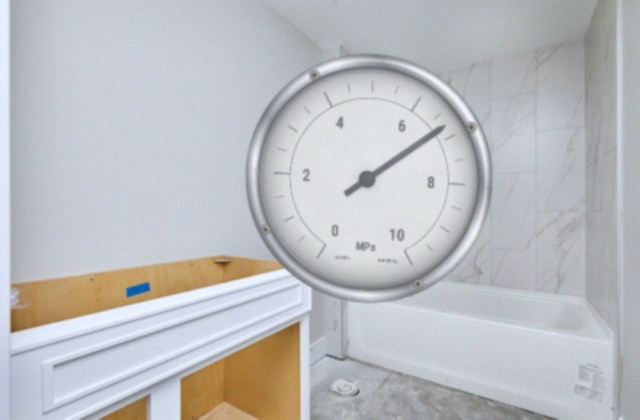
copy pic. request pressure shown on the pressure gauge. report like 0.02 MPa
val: 6.75 MPa
